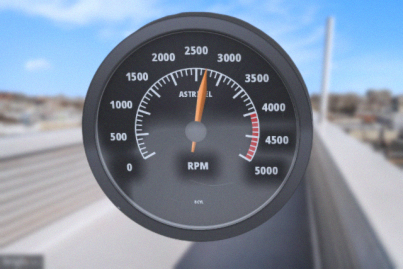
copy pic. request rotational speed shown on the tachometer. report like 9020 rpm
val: 2700 rpm
